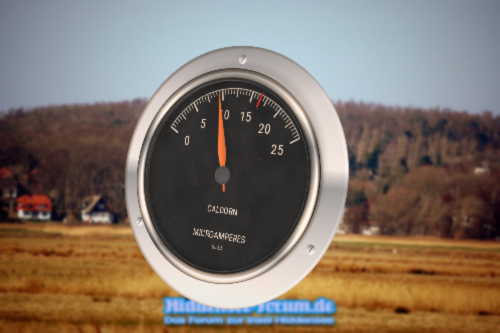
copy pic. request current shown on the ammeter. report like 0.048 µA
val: 10 µA
